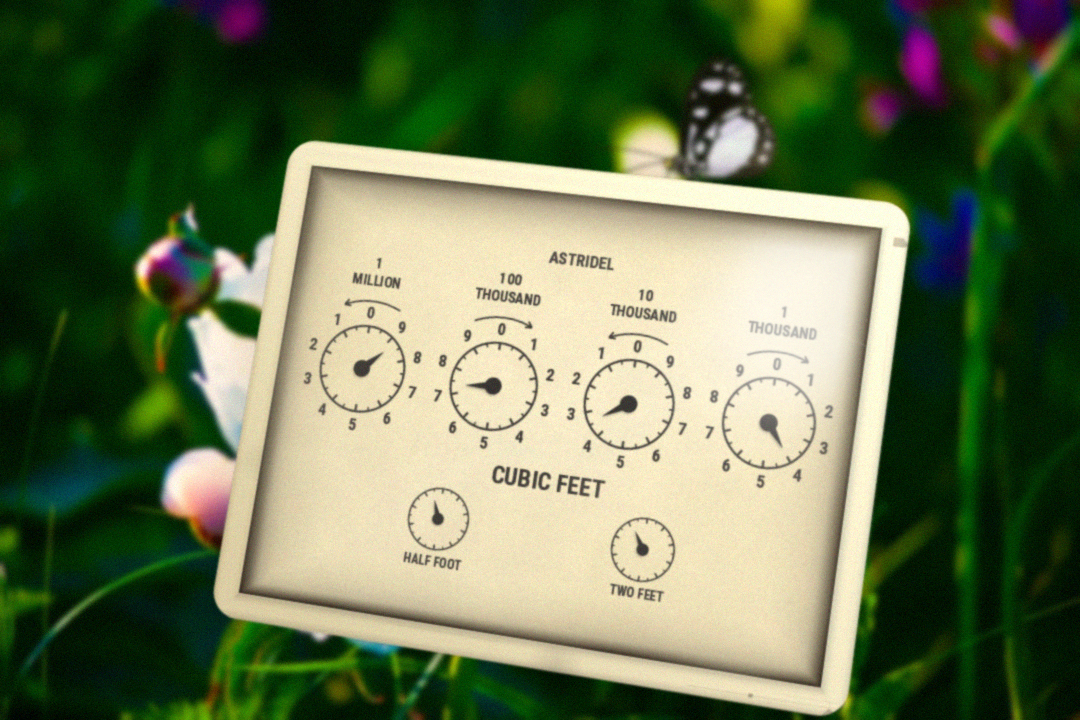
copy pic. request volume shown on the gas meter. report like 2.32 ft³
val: 873400 ft³
